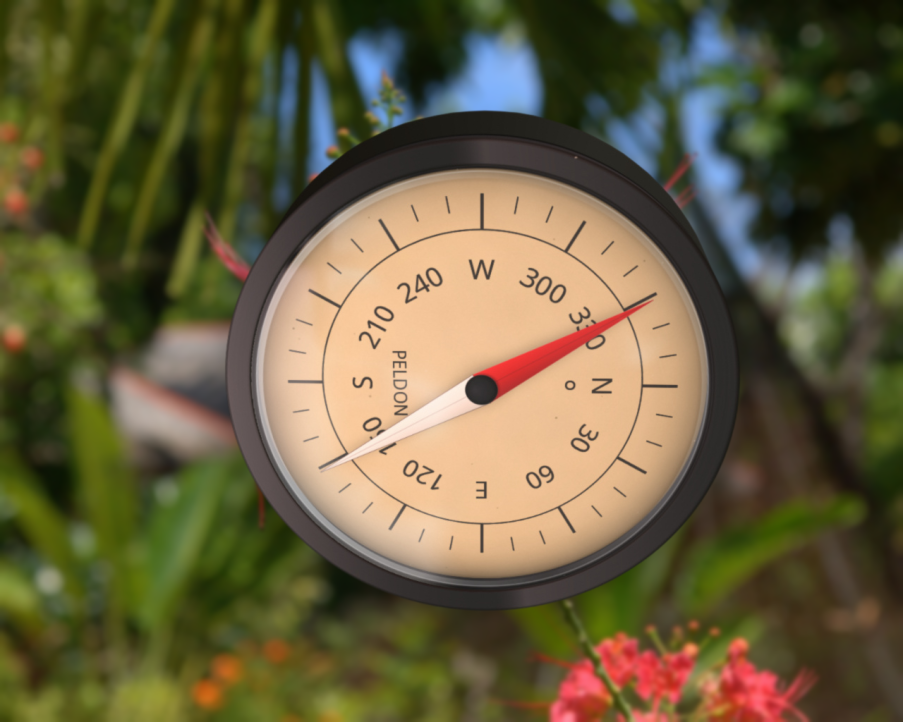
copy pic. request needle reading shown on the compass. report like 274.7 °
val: 330 °
